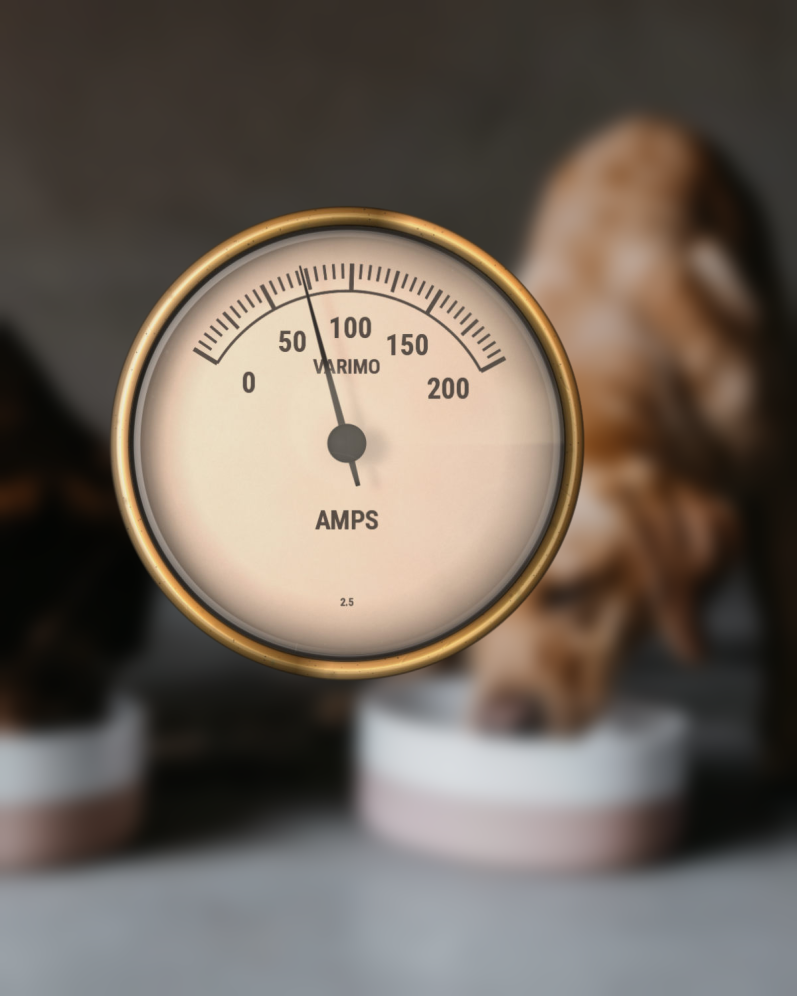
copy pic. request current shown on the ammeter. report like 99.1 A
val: 72.5 A
